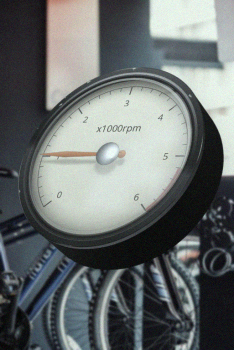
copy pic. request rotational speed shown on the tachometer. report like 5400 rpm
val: 1000 rpm
